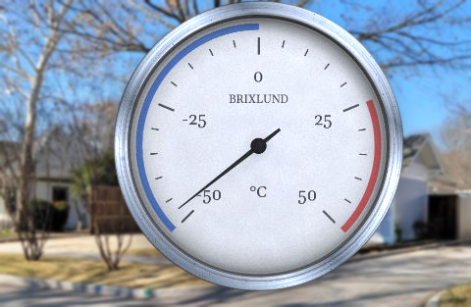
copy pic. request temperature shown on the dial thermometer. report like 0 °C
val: -47.5 °C
